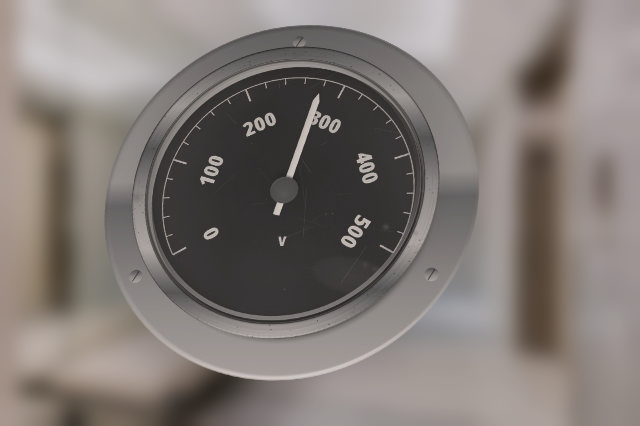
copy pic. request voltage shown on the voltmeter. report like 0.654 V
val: 280 V
